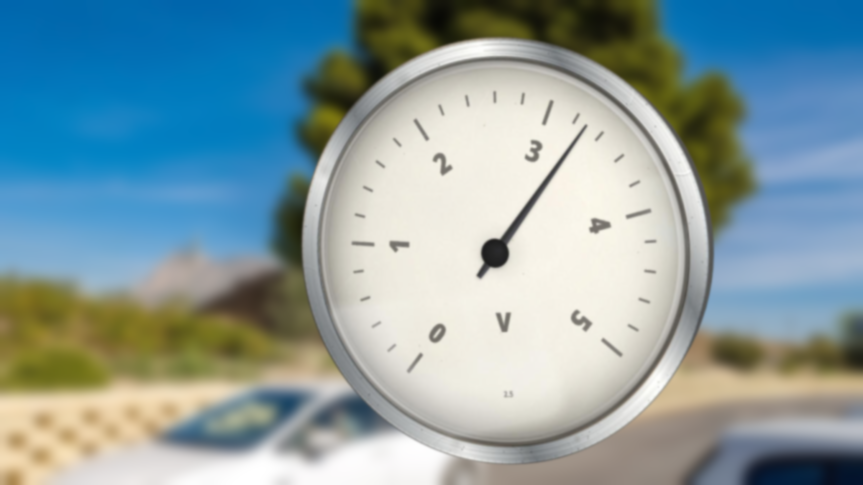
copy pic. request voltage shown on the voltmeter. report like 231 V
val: 3.3 V
